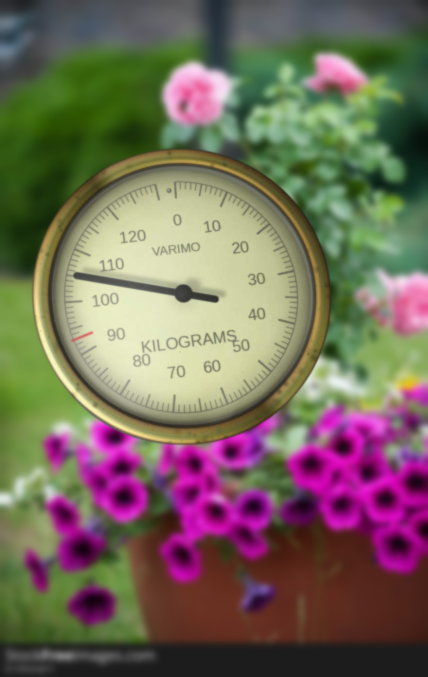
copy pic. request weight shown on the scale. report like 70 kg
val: 105 kg
